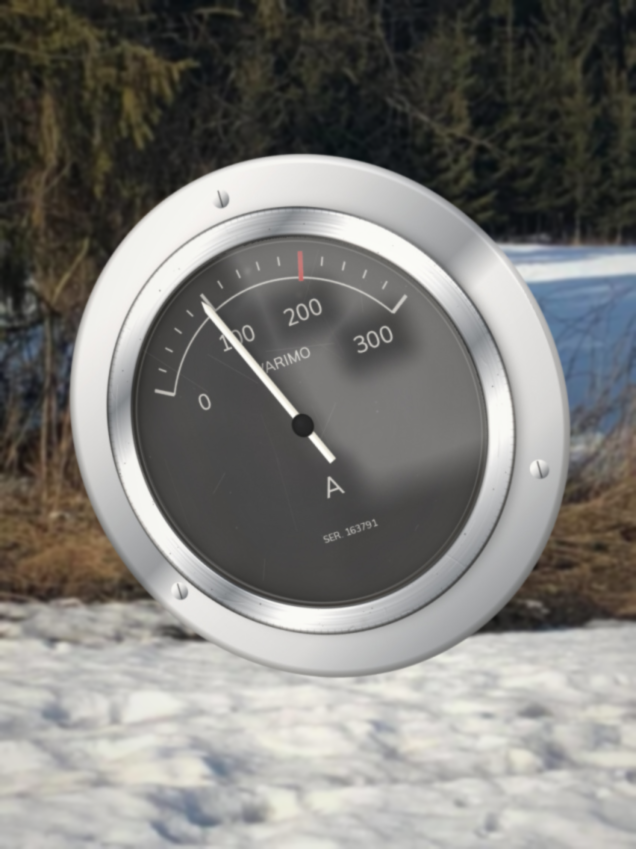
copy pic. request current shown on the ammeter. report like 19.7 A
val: 100 A
